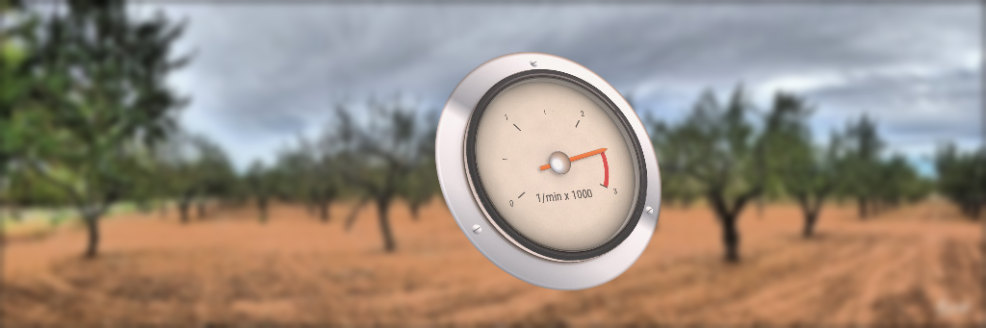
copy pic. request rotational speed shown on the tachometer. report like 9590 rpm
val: 2500 rpm
